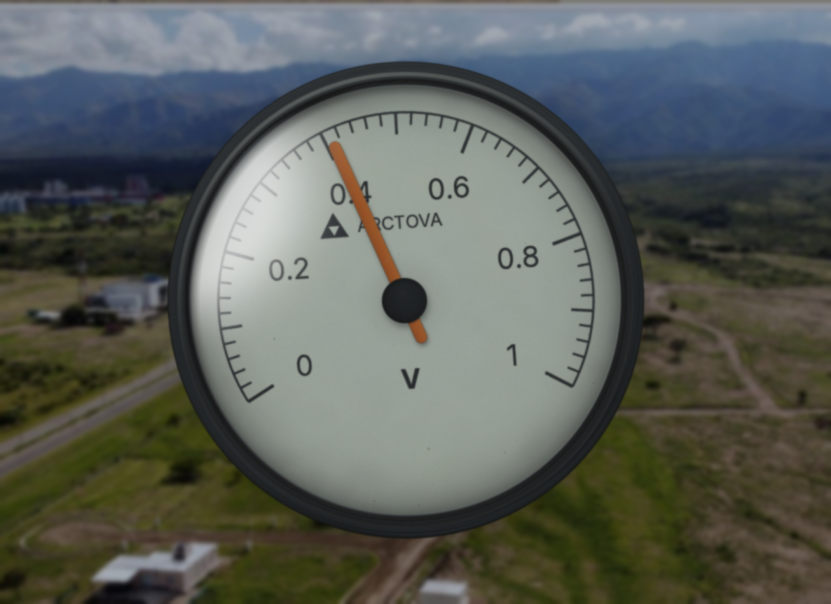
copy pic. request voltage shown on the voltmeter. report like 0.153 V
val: 0.41 V
